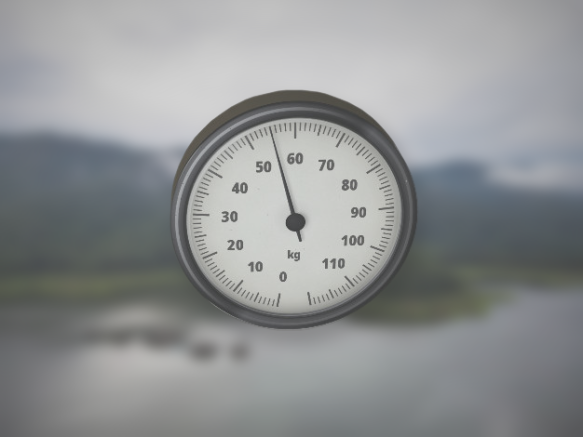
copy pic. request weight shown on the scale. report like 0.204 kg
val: 55 kg
